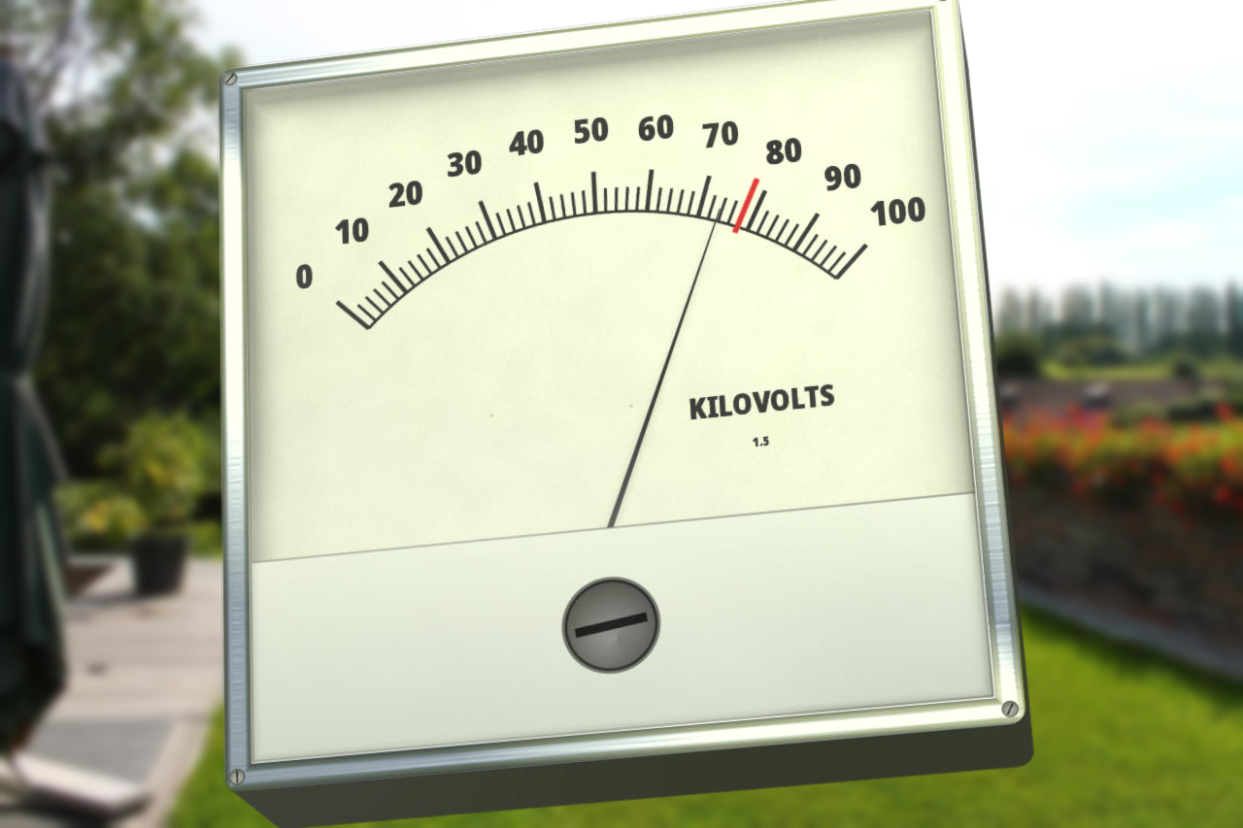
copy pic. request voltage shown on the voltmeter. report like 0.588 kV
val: 74 kV
